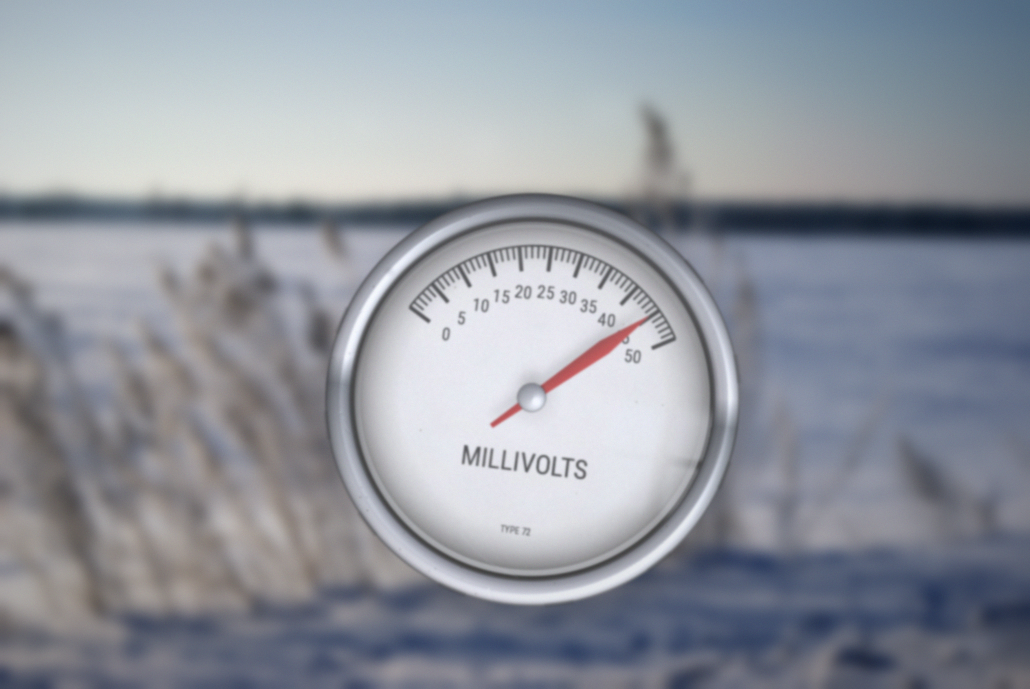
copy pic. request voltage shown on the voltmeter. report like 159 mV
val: 45 mV
